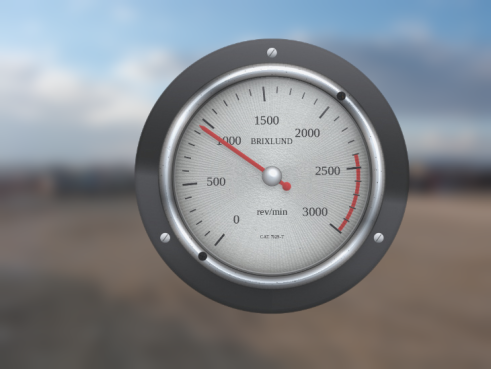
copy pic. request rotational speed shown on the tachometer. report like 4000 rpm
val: 950 rpm
